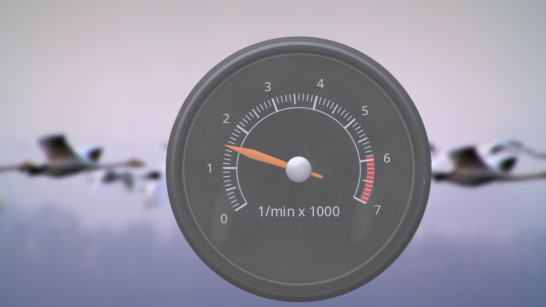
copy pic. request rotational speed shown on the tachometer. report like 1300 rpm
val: 1500 rpm
